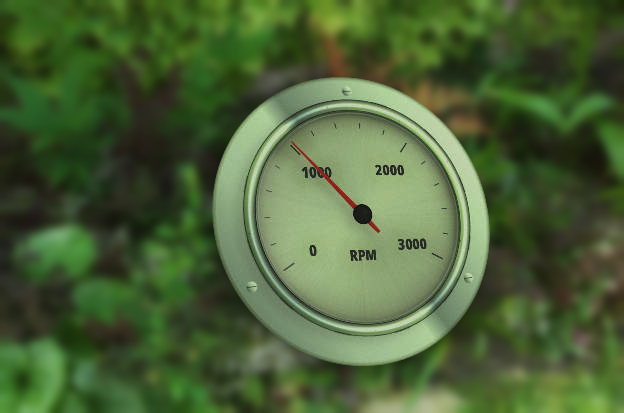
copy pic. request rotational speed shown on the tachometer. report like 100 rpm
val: 1000 rpm
